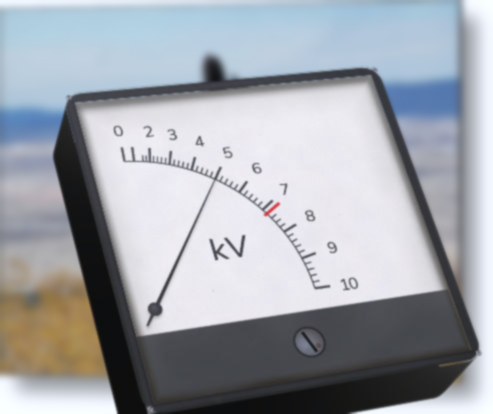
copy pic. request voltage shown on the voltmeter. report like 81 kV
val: 5 kV
